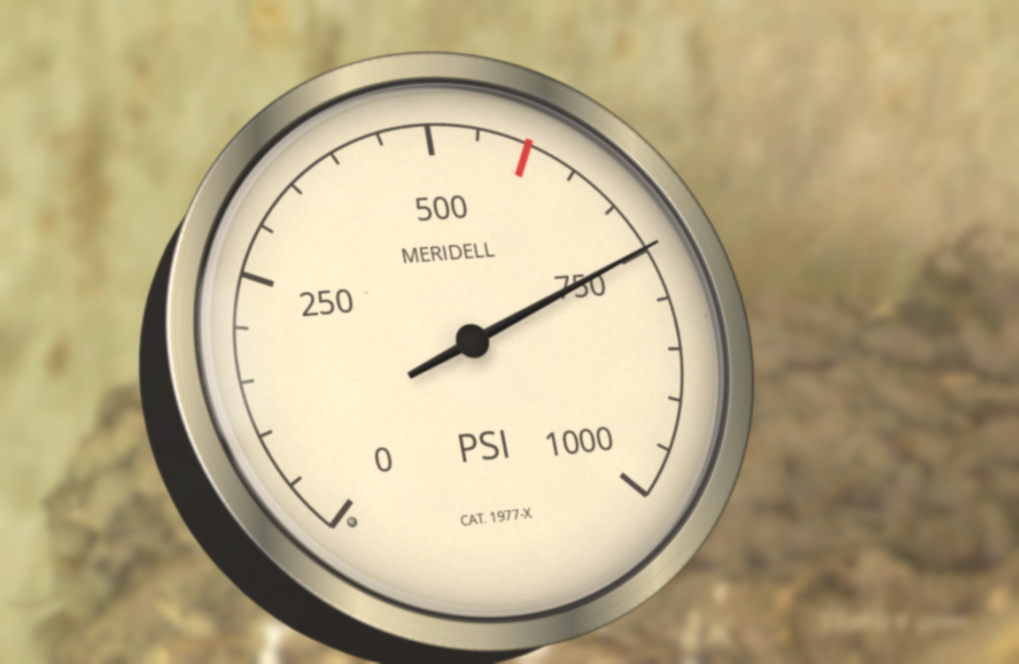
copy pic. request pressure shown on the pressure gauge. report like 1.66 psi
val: 750 psi
